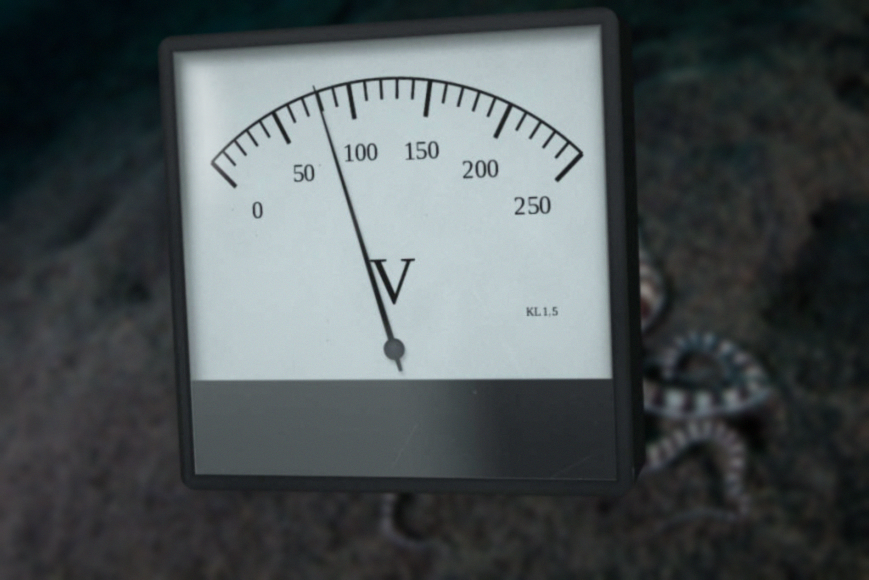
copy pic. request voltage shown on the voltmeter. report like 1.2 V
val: 80 V
